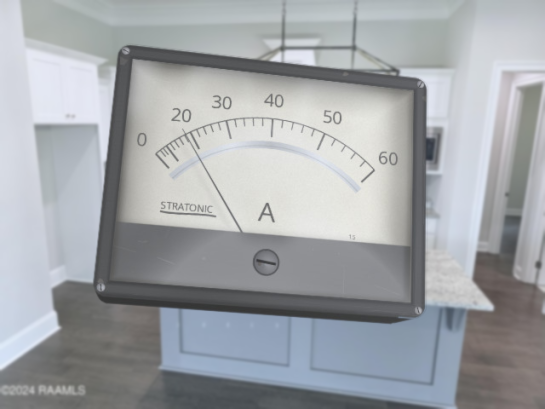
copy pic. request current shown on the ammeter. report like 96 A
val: 18 A
